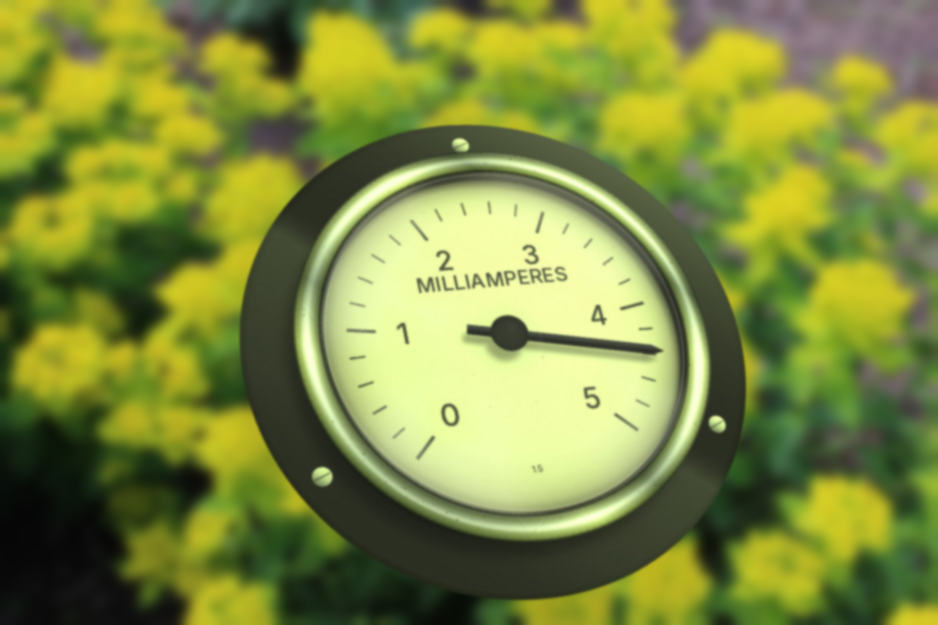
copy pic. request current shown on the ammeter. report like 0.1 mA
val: 4.4 mA
